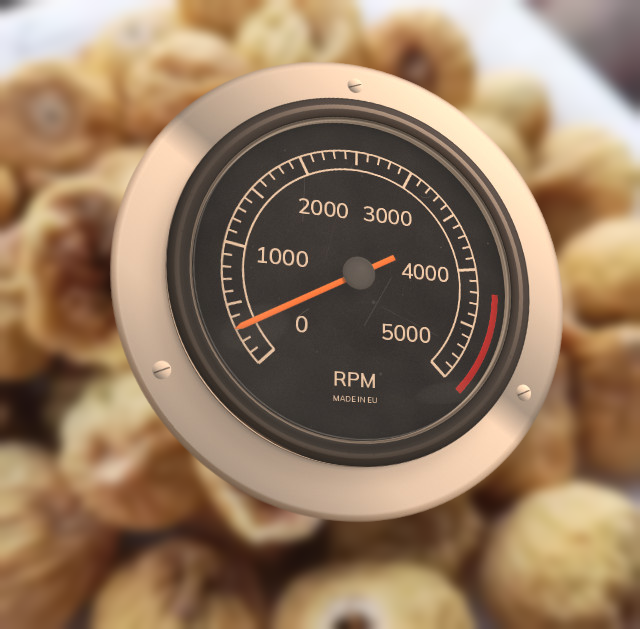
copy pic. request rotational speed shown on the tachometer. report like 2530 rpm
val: 300 rpm
